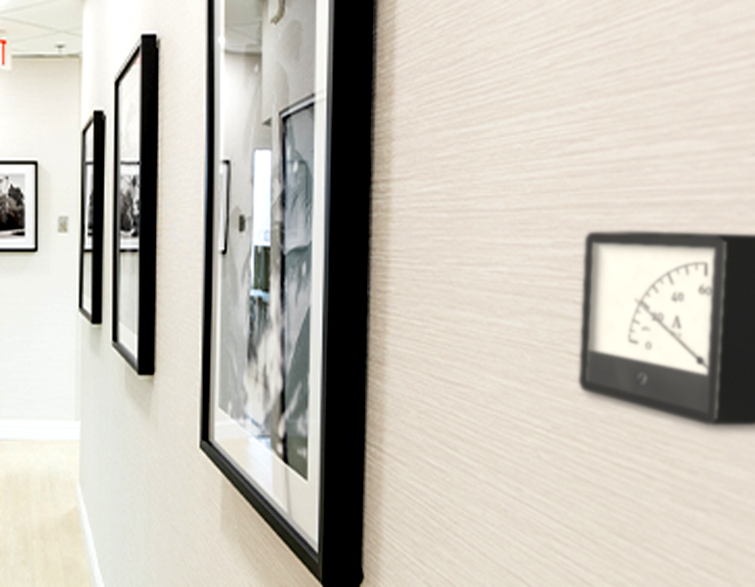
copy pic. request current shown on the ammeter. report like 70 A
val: 20 A
